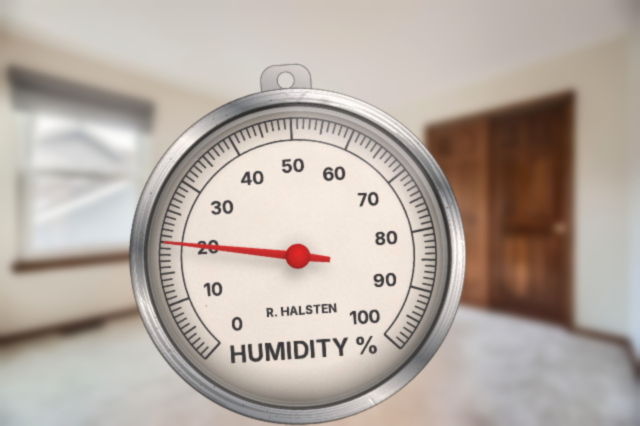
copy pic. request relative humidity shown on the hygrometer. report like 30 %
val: 20 %
